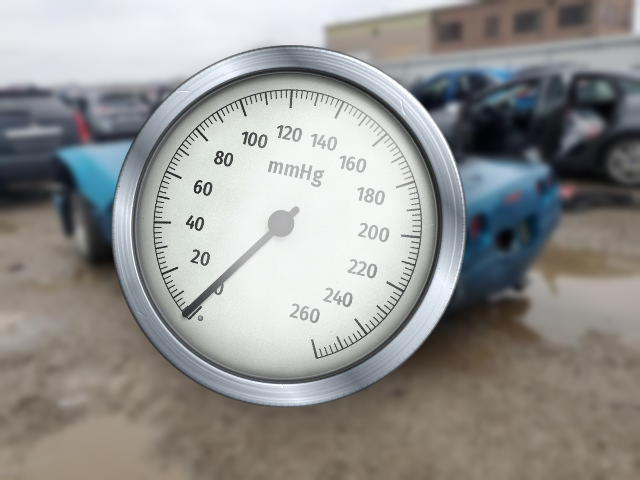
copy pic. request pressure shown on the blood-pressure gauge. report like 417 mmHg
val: 2 mmHg
